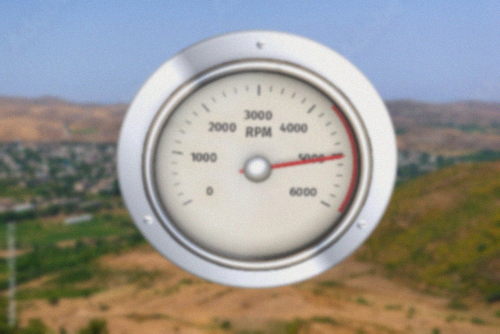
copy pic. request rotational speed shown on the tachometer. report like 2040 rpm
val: 5000 rpm
